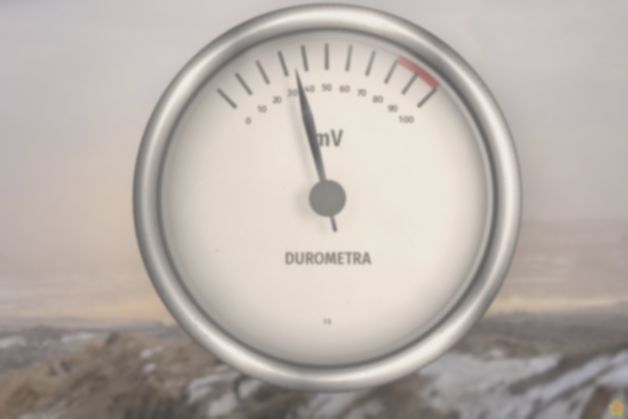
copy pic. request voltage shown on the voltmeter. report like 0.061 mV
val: 35 mV
